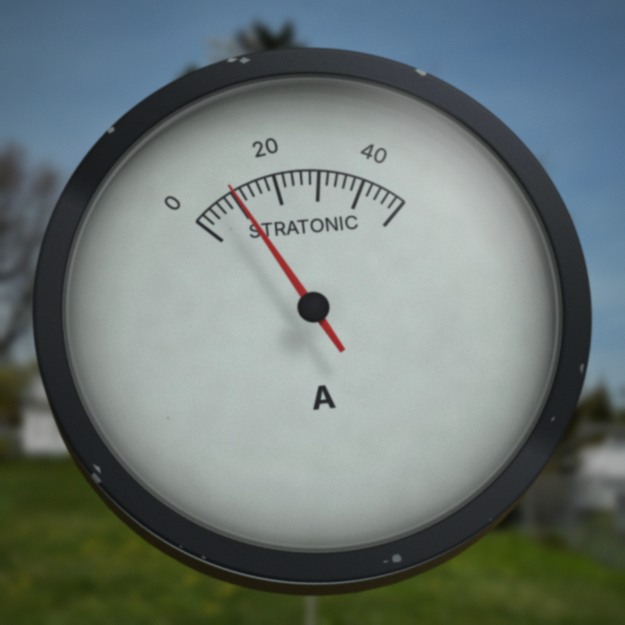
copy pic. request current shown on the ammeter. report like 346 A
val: 10 A
